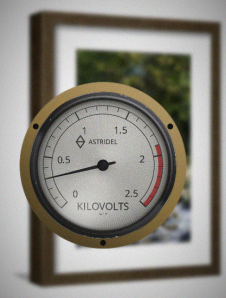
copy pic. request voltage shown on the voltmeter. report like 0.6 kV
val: 0.3 kV
